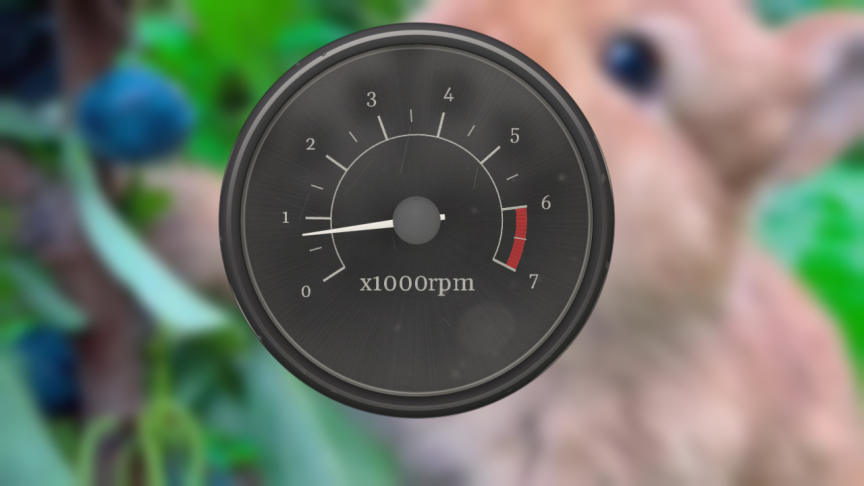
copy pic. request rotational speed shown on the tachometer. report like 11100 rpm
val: 750 rpm
